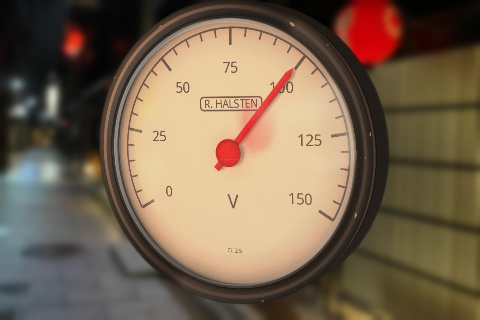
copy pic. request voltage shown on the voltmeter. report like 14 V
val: 100 V
